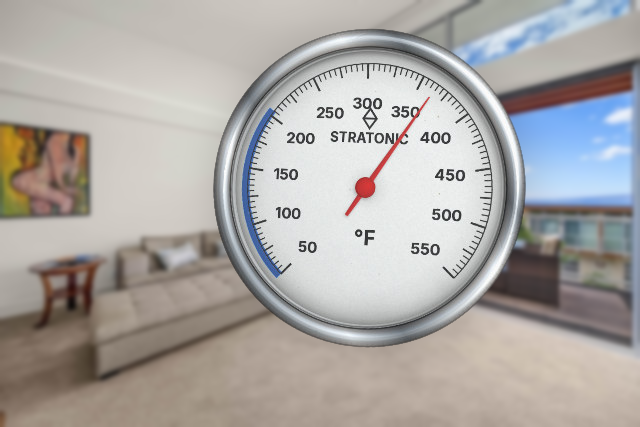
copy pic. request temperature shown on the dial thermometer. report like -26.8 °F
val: 365 °F
